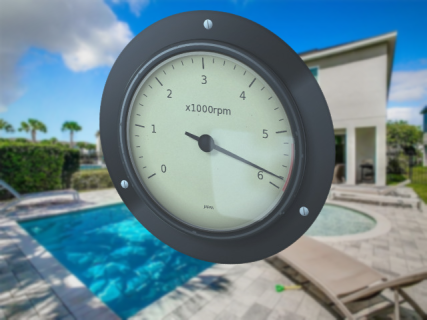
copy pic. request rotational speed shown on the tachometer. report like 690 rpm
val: 5800 rpm
